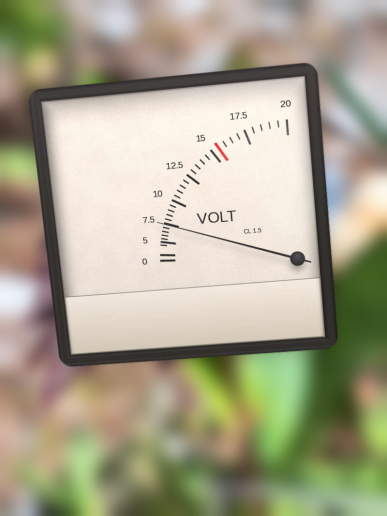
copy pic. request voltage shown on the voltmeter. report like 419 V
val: 7.5 V
